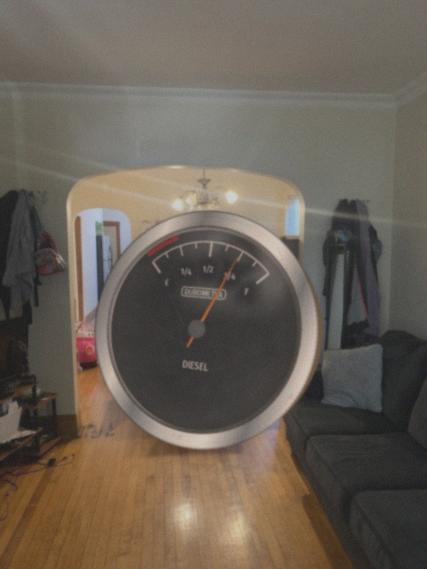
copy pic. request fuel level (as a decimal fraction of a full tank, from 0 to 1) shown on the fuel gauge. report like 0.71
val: 0.75
